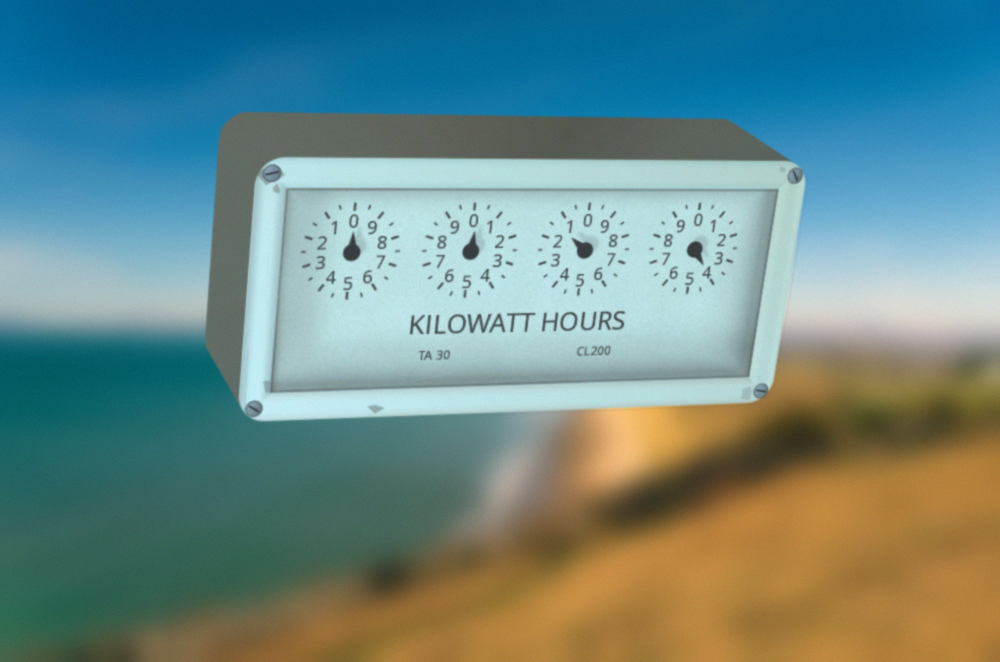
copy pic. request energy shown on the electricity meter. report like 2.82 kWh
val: 14 kWh
